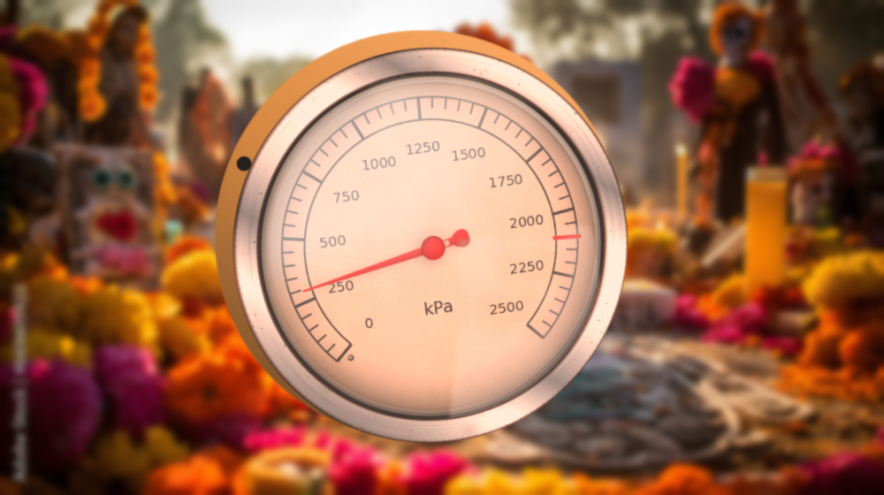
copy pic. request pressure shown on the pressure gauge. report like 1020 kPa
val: 300 kPa
